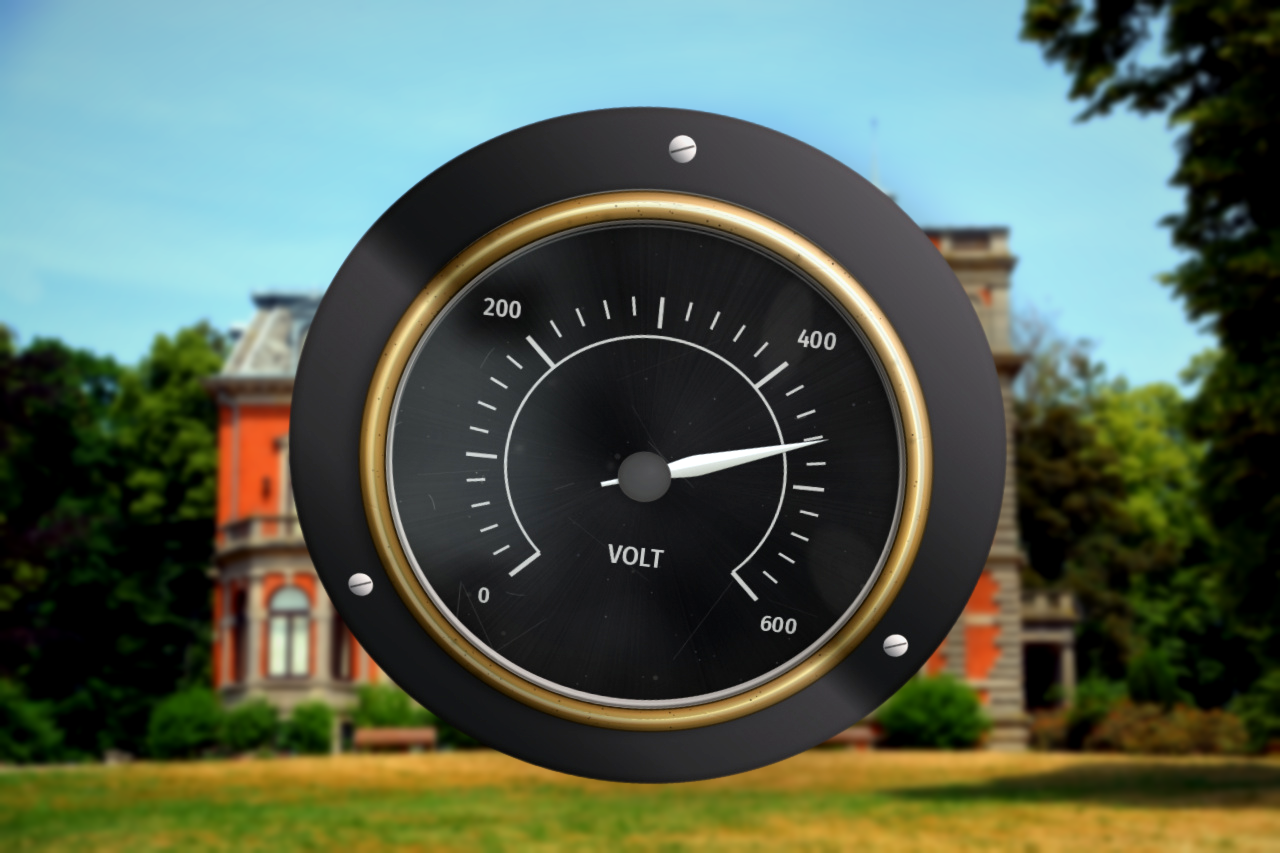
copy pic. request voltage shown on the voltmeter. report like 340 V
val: 460 V
